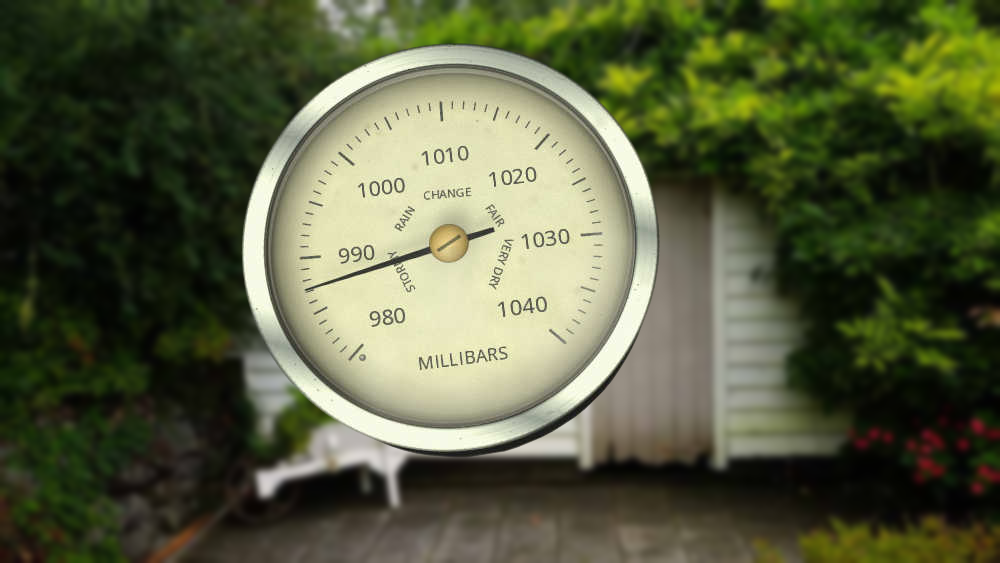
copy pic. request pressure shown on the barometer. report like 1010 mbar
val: 987 mbar
